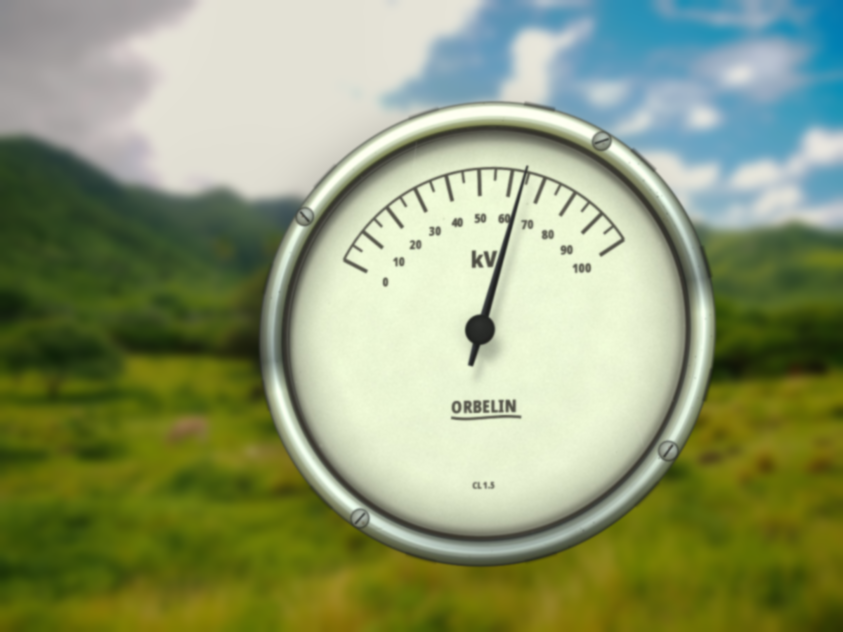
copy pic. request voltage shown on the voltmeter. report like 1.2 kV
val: 65 kV
